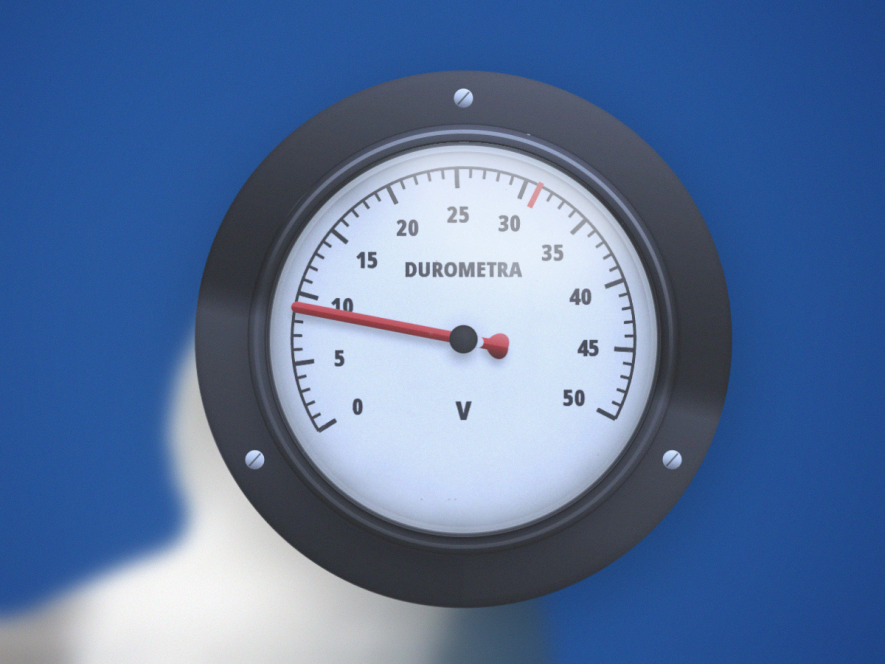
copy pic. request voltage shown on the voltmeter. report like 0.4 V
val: 9 V
